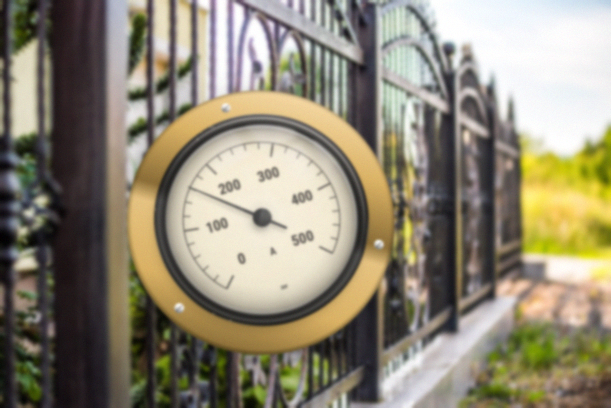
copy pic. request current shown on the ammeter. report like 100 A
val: 160 A
